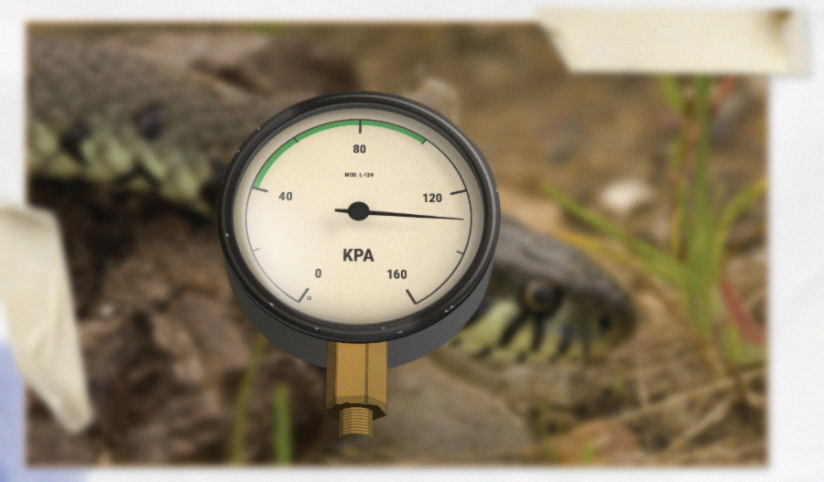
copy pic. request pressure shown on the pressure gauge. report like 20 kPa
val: 130 kPa
